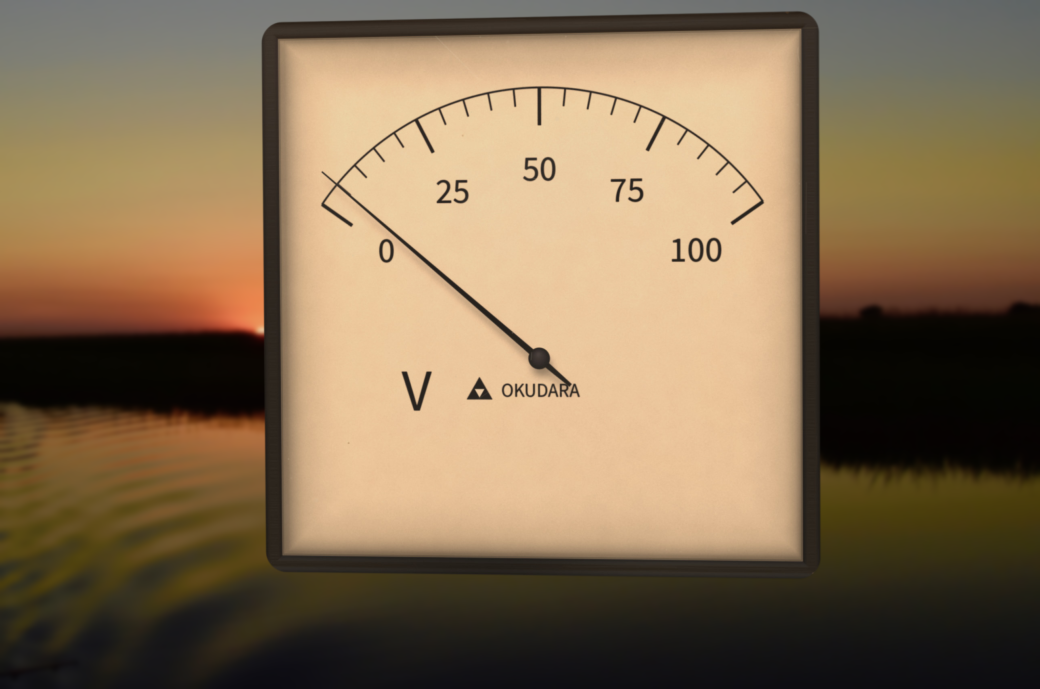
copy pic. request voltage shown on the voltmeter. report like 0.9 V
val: 5 V
